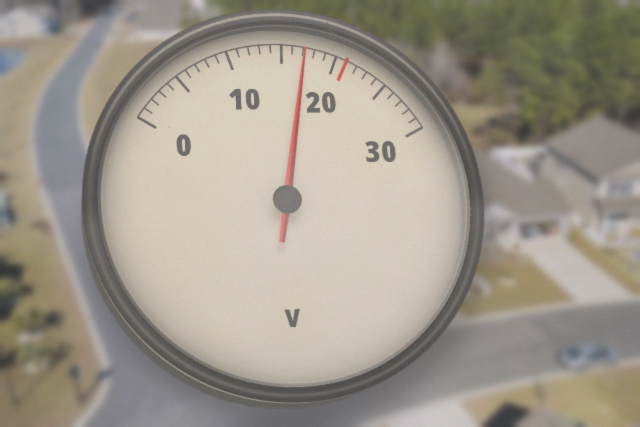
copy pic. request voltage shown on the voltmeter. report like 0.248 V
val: 17 V
